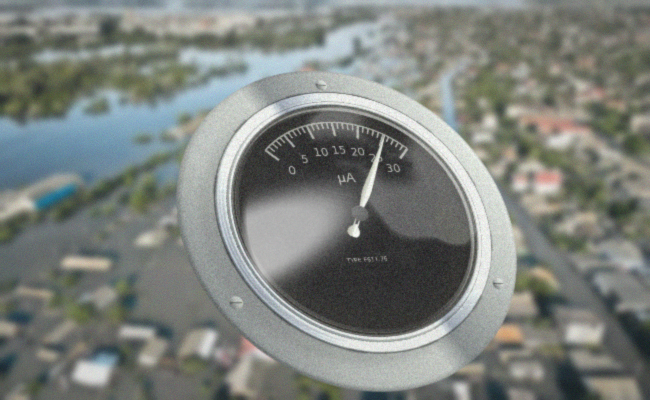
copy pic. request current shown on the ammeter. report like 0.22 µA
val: 25 µA
